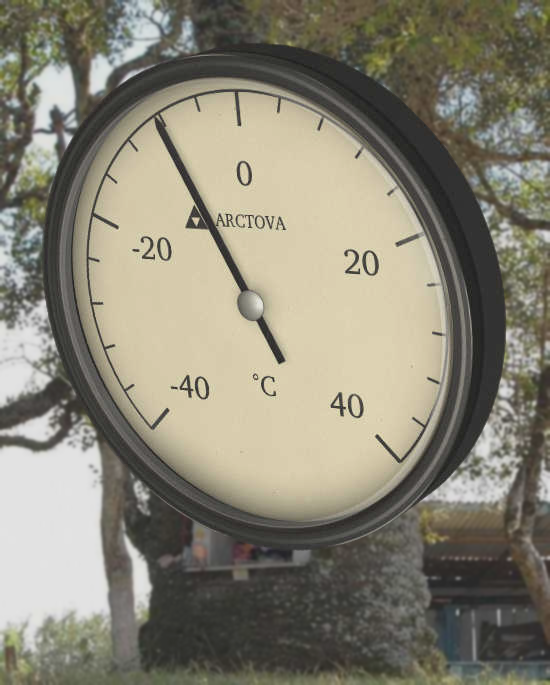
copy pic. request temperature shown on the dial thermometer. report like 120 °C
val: -8 °C
